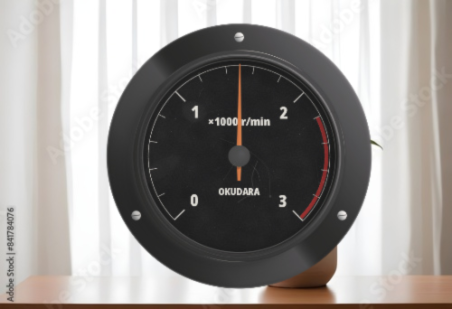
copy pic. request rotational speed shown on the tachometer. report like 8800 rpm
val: 1500 rpm
